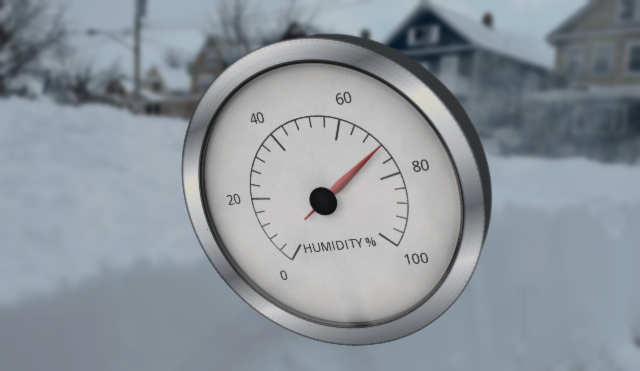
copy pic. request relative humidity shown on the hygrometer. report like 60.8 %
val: 72 %
